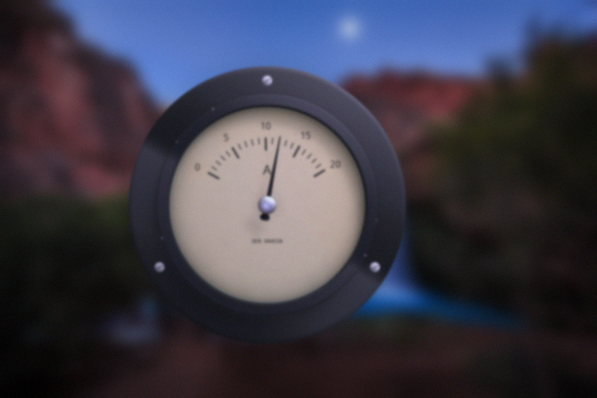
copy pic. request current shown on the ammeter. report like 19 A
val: 12 A
